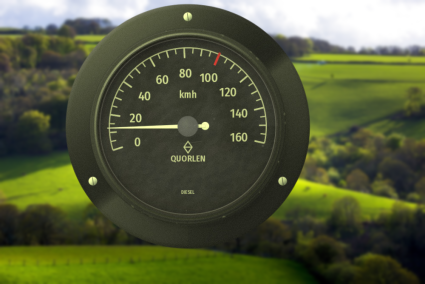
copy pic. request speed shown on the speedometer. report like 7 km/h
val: 12.5 km/h
